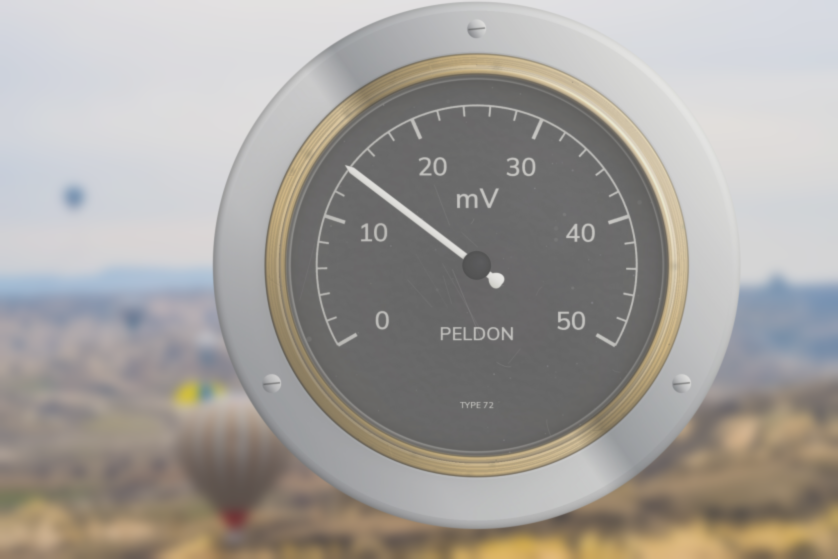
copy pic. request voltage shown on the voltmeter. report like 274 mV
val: 14 mV
